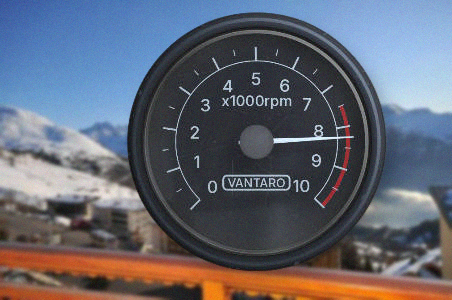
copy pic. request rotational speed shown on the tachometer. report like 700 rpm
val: 8250 rpm
